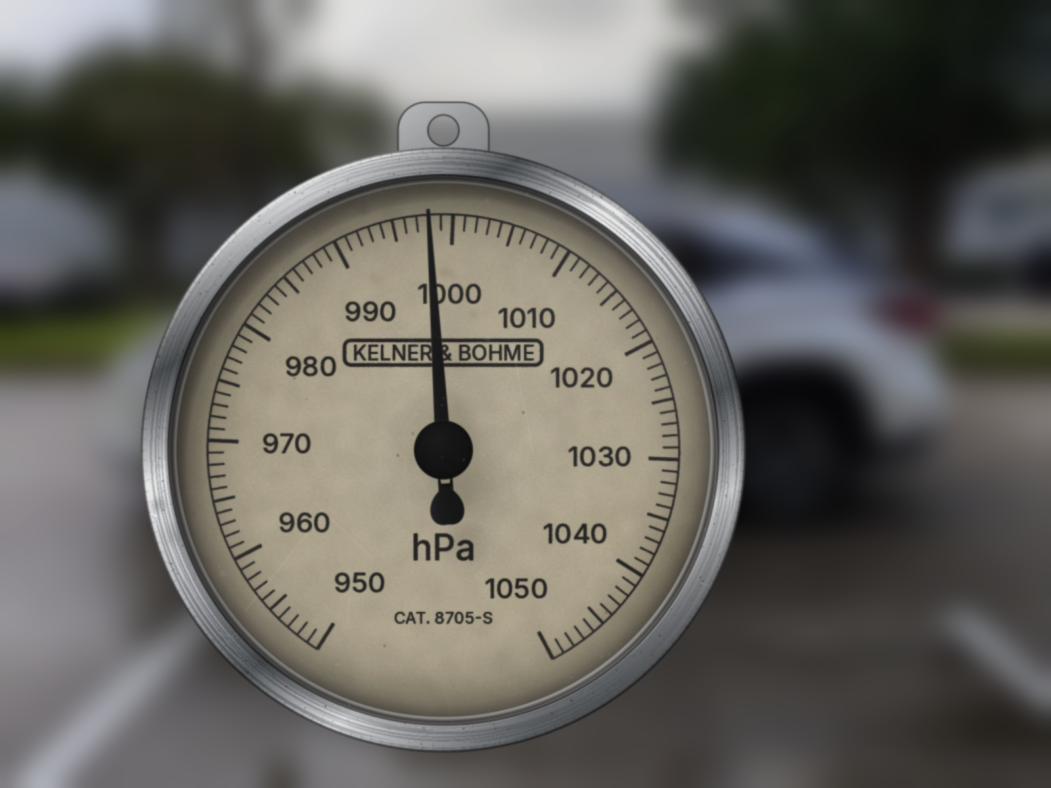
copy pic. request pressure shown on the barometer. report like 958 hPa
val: 998 hPa
